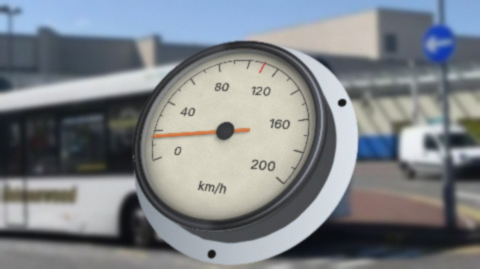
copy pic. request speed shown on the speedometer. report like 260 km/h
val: 15 km/h
